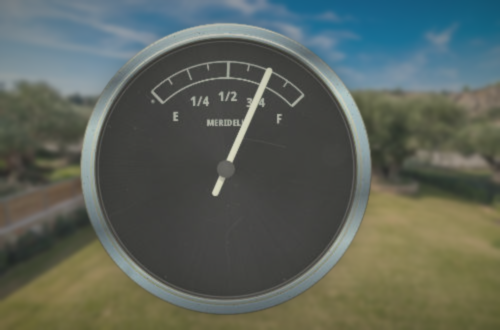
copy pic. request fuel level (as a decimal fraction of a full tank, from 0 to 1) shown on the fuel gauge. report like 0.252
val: 0.75
